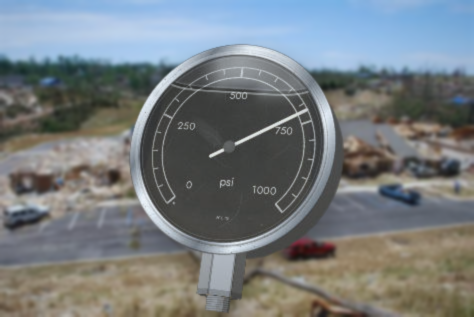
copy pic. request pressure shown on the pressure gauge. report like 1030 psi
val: 725 psi
